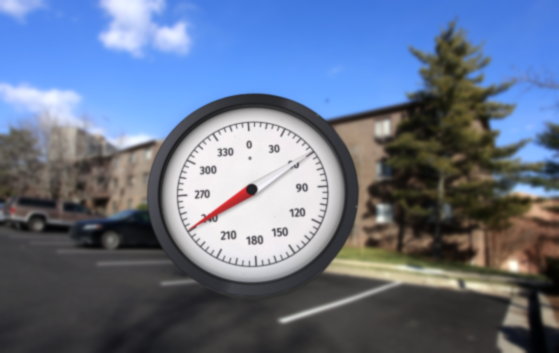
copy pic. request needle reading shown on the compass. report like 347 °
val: 240 °
